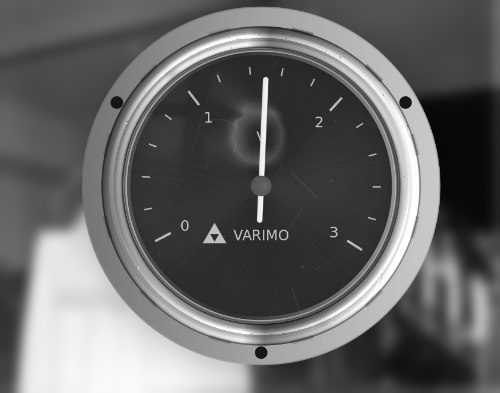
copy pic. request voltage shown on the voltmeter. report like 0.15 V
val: 1.5 V
